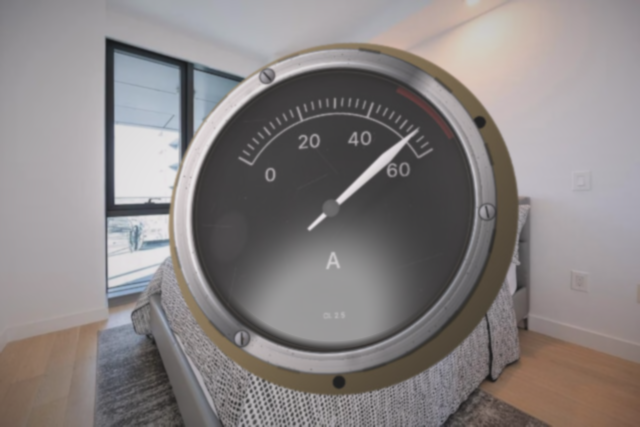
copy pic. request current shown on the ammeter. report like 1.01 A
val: 54 A
